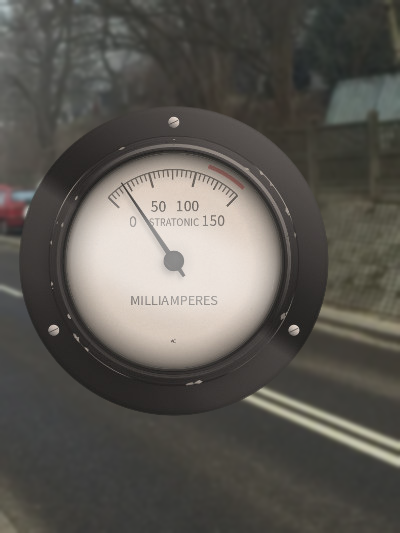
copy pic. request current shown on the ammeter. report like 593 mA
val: 20 mA
